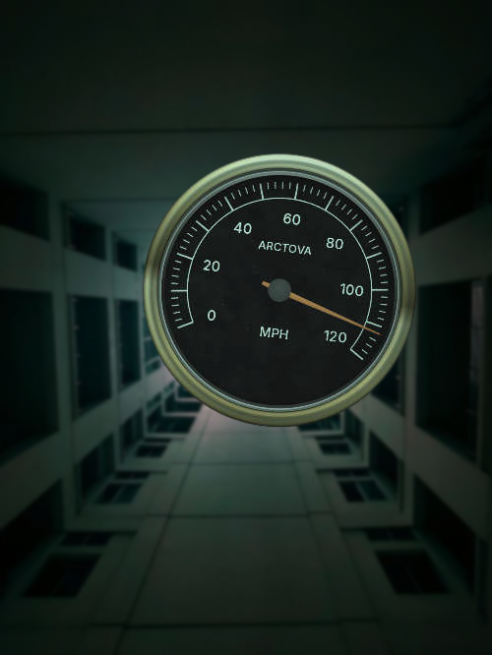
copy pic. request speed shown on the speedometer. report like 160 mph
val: 112 mph
